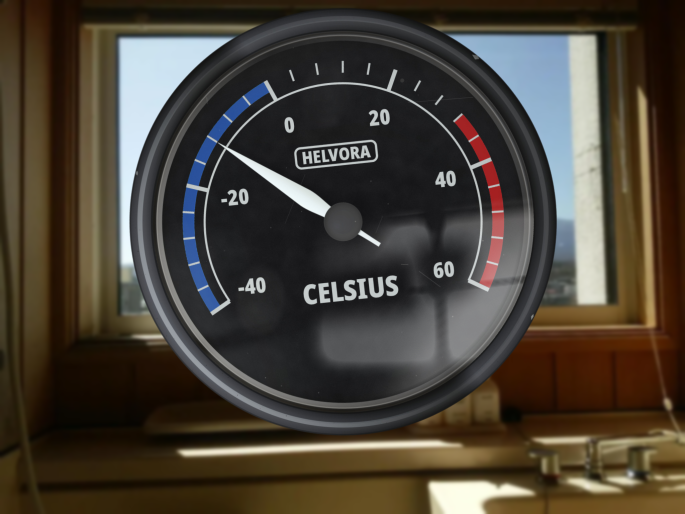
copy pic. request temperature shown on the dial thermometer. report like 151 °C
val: -12 °C
